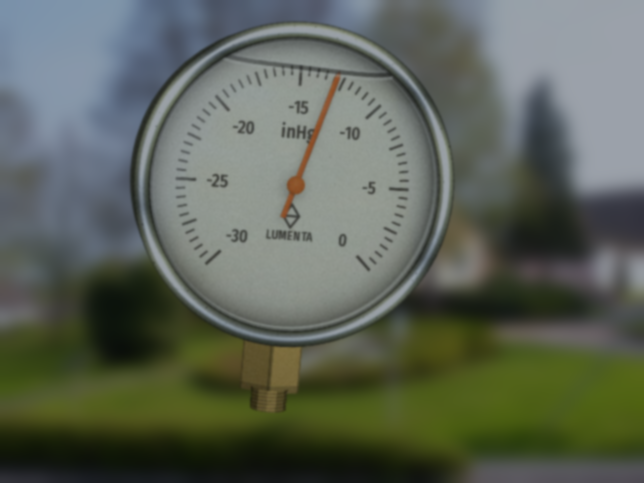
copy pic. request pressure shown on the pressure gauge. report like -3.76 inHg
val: -13 inHg
